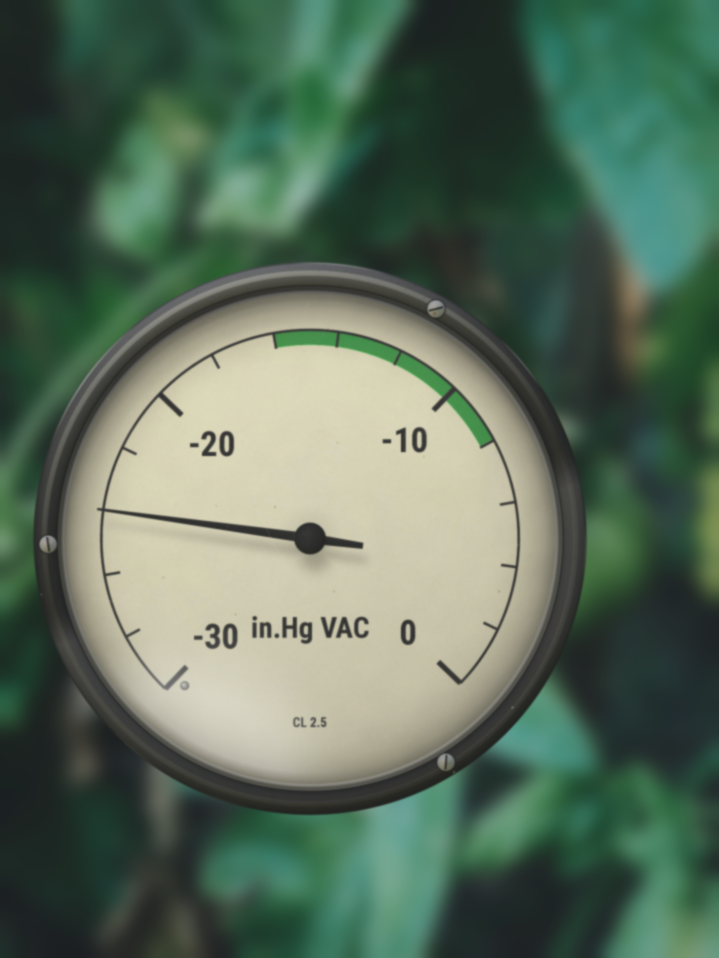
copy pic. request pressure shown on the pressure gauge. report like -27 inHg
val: -24 inHg
